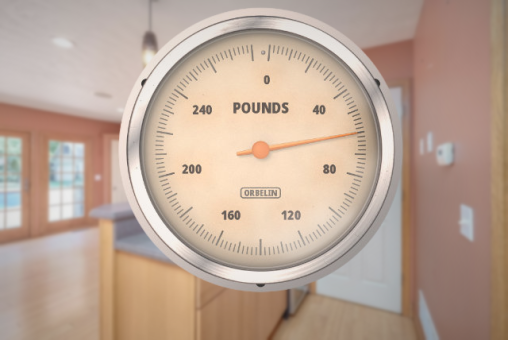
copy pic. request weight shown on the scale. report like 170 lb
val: 60 lb
